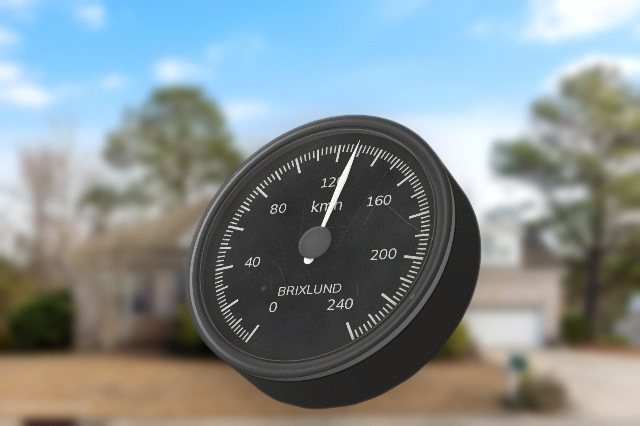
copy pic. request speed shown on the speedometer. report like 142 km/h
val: 130 km/h
